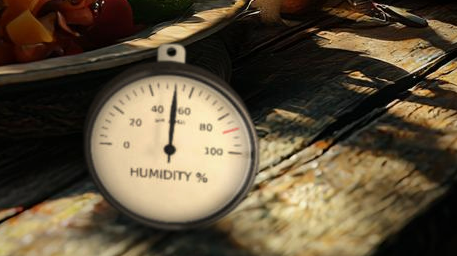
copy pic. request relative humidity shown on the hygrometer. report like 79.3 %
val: 52 %
